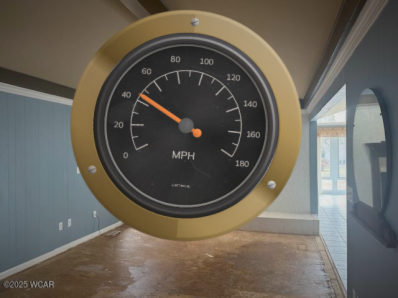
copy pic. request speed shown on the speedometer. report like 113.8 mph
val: 45 mph
